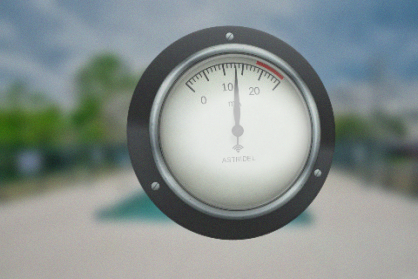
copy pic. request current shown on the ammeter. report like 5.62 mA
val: 13 mA
